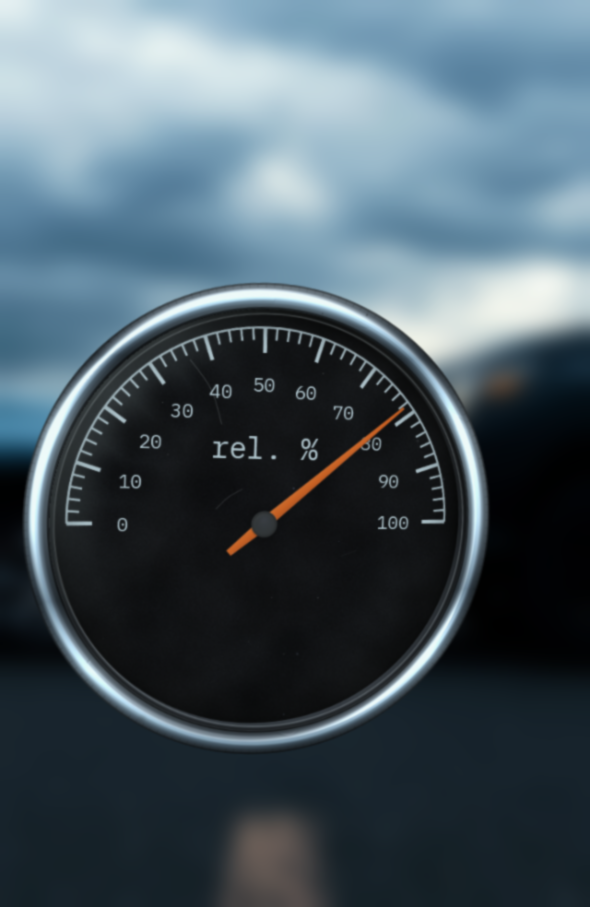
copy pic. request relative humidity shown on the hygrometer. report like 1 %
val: 78 %
